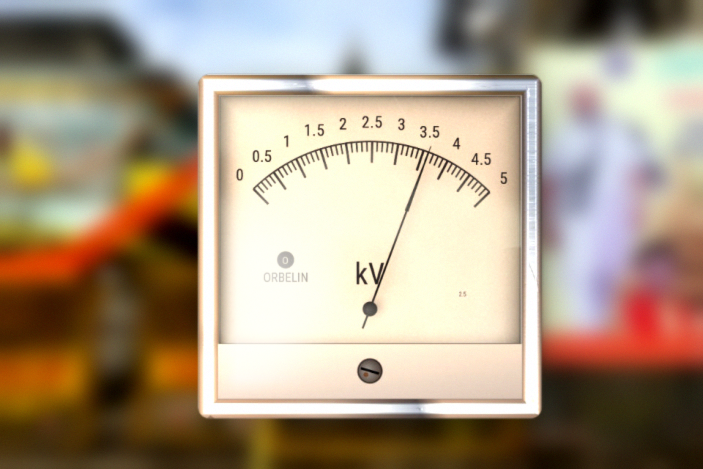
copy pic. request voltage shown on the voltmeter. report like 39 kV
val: 3.6 kV
